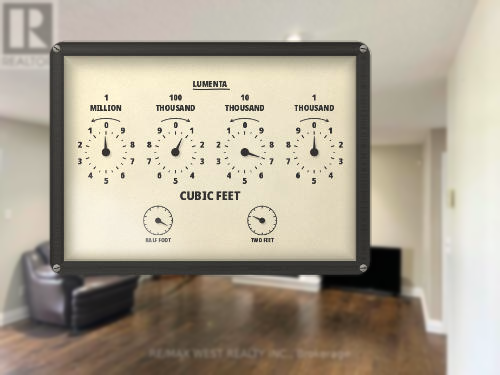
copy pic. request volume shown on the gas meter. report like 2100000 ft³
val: 7000 ft³
